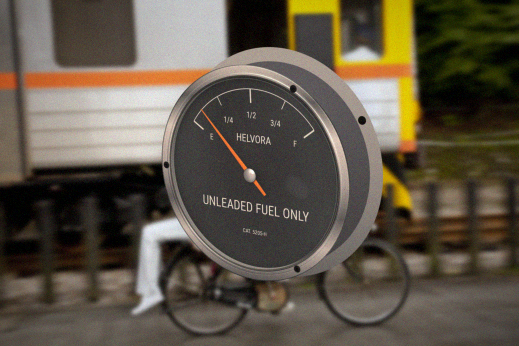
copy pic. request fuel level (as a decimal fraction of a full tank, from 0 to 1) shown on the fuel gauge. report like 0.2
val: 0.125
